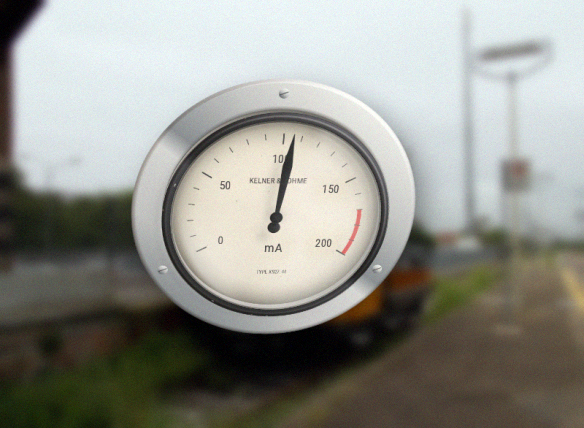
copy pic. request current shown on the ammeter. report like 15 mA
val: 105 mA
